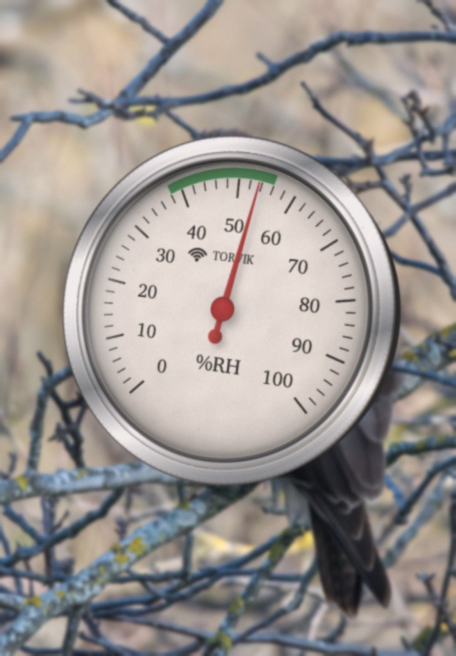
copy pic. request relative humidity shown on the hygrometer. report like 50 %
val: 54 %
